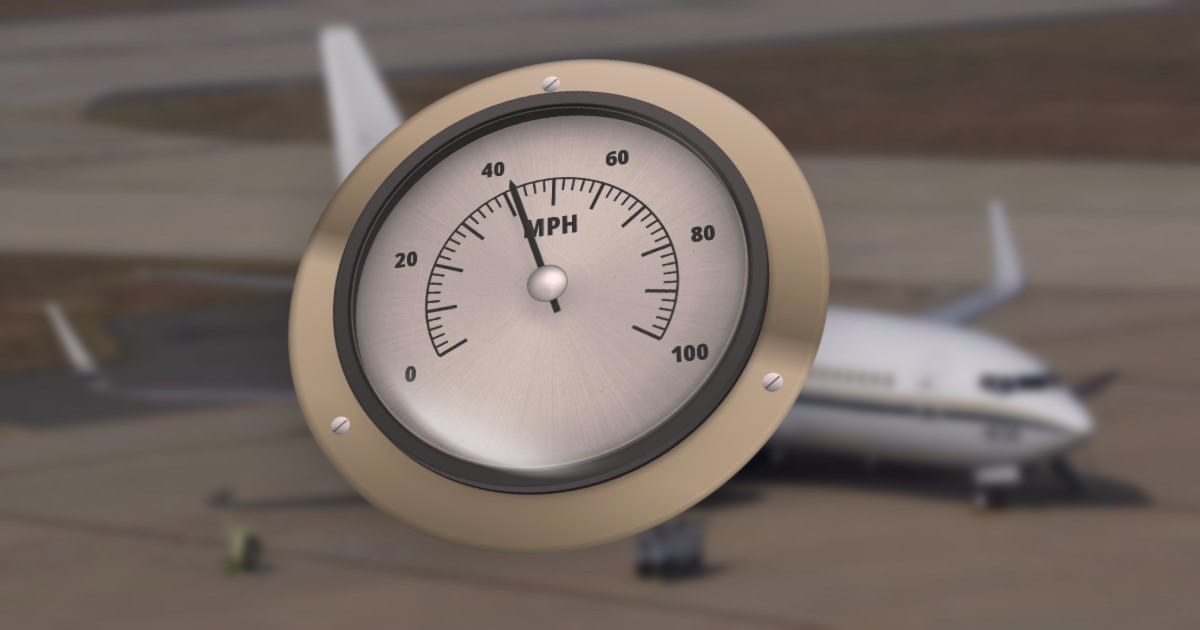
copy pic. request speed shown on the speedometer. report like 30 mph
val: 42 mph
